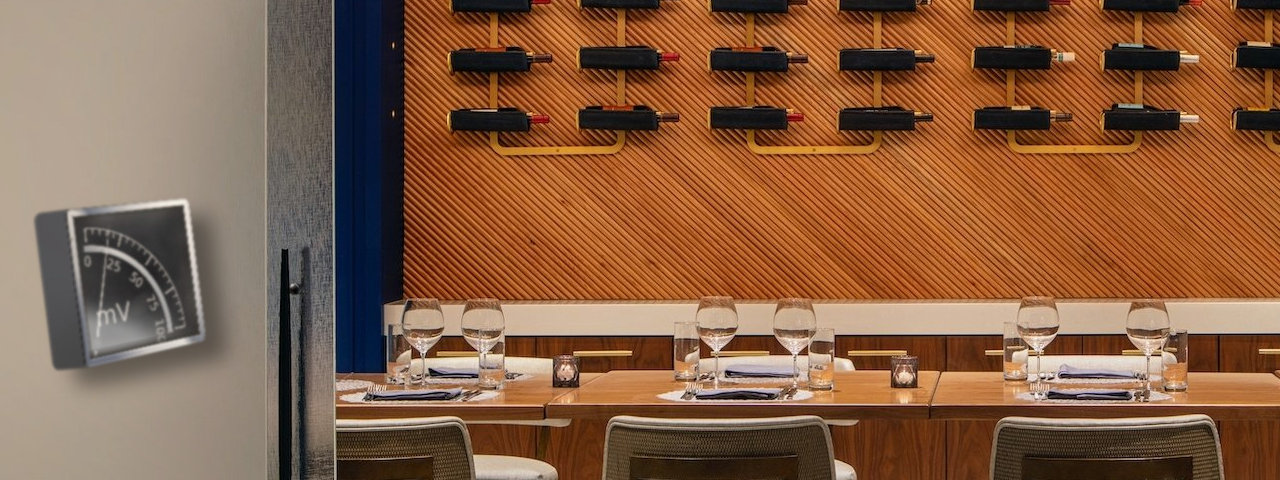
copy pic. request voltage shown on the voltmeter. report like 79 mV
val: 15 mV
